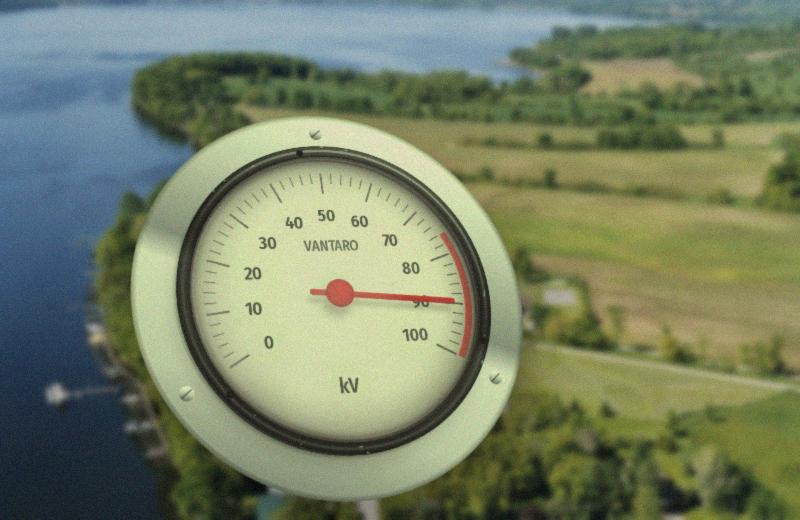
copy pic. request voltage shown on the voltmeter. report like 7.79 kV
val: 90 kV
